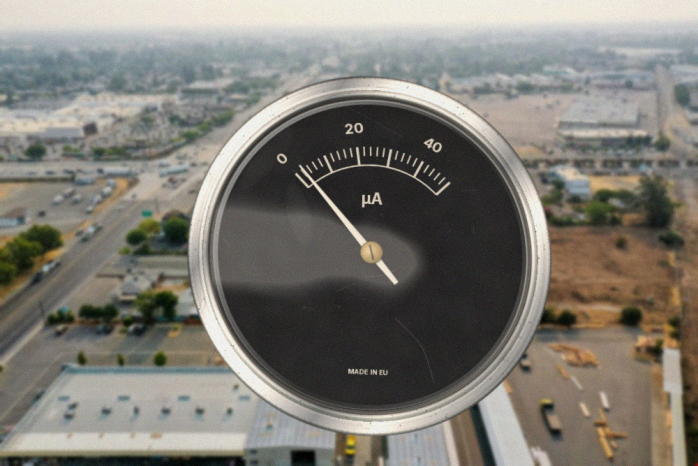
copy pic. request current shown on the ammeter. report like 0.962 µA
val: 2 µA
